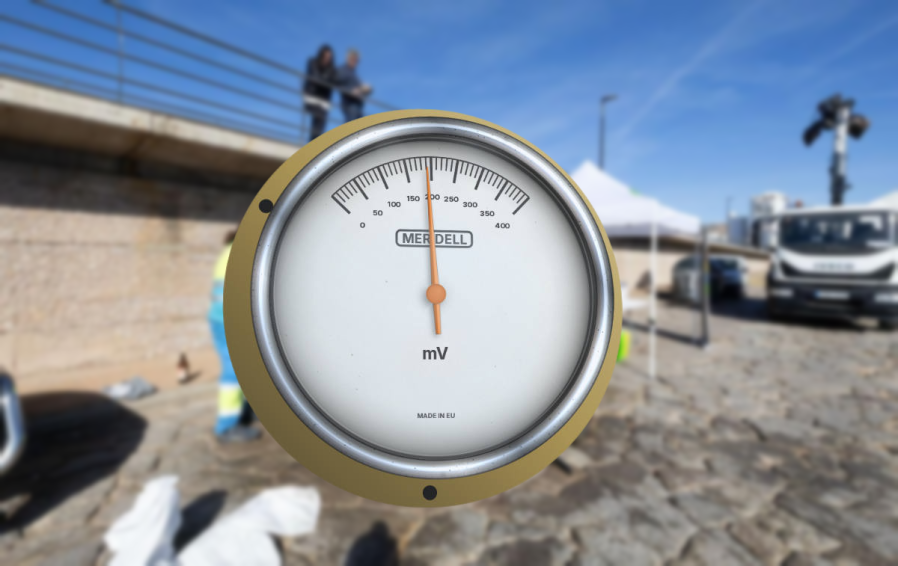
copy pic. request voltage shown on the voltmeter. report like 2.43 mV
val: 190 mV
